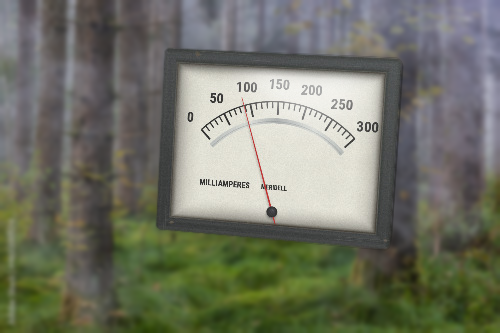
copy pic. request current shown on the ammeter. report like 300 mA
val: 90 mA
